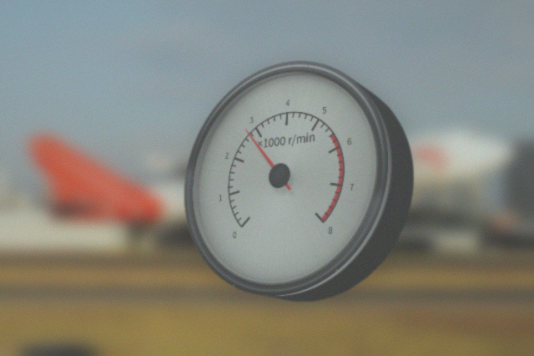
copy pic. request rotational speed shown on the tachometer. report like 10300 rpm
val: 2800 rpm
